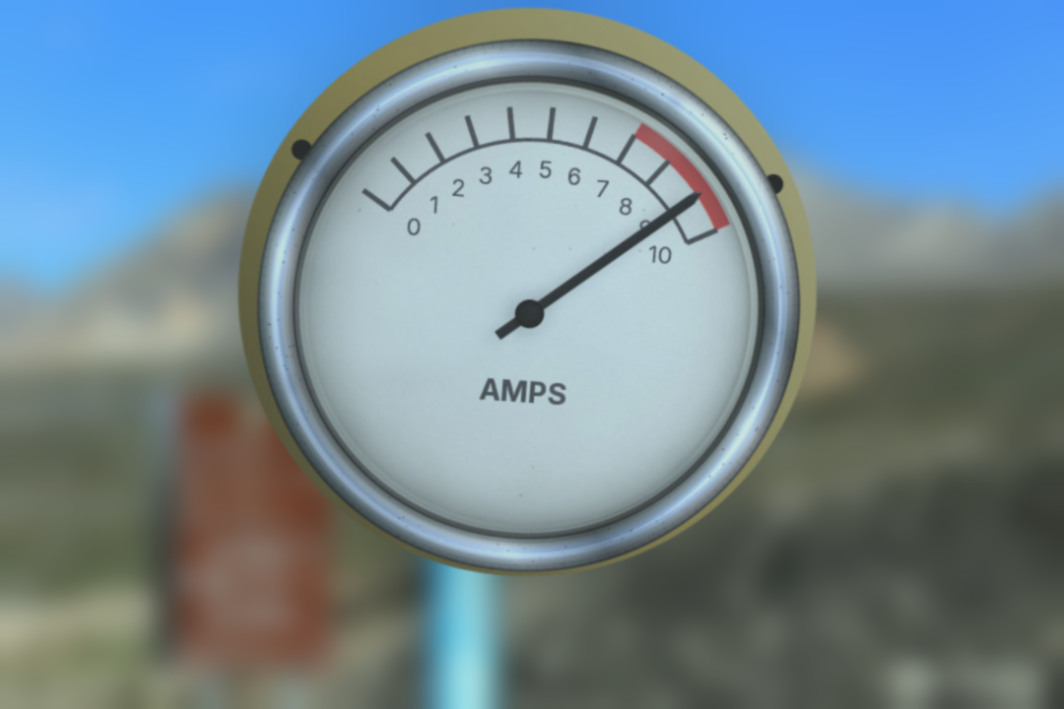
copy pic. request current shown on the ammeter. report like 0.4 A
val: 9 A
